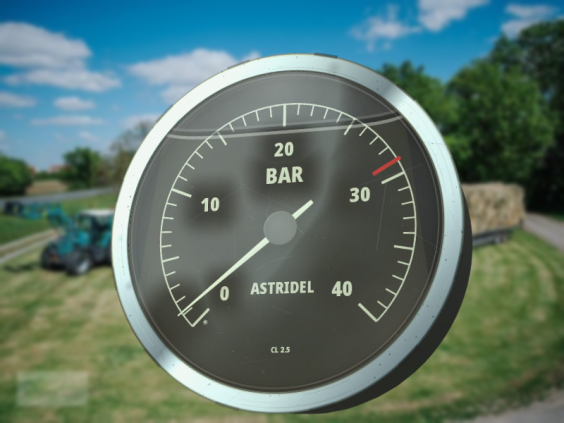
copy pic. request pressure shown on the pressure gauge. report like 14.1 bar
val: 1 bar
